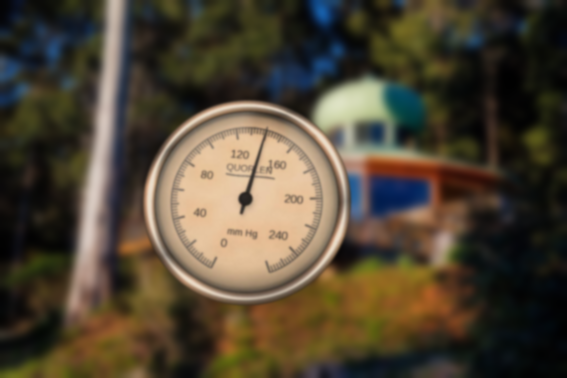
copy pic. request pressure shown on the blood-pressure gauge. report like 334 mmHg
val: 140 mmHg
